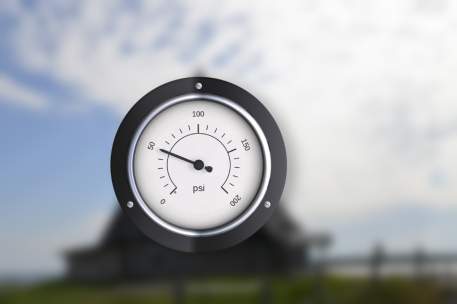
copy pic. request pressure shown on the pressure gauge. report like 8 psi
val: 50 psi
